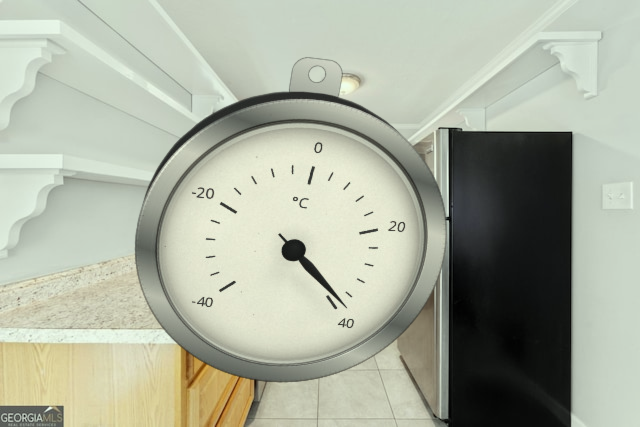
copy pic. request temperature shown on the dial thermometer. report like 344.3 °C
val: 38 °C
